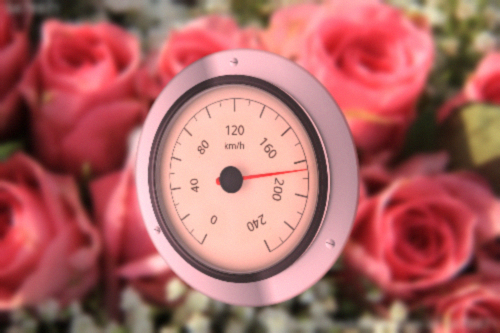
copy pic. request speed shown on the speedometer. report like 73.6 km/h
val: 185 km/h
